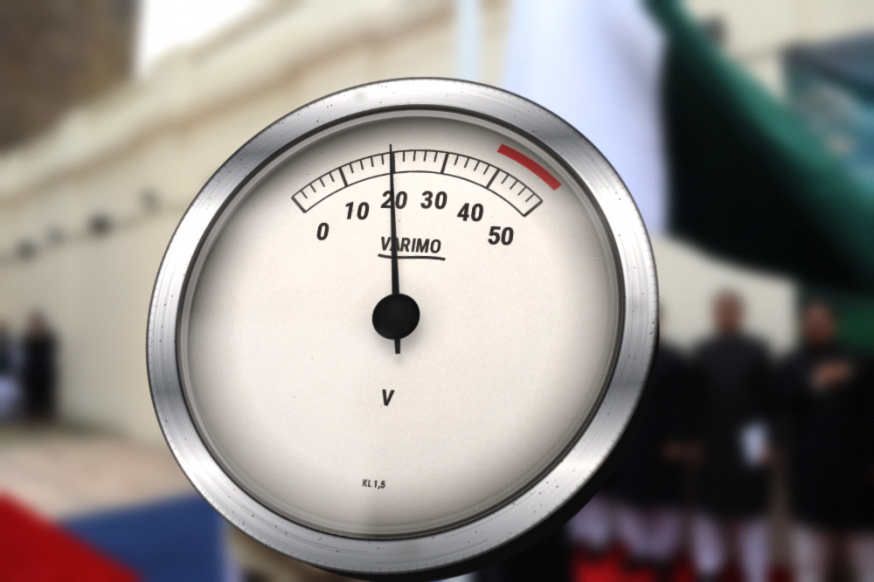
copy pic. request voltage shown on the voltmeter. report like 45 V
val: 20 V
